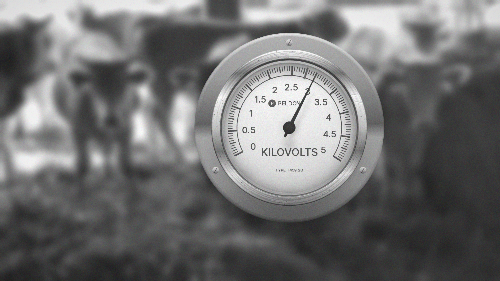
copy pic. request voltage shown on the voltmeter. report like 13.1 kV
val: 3 kV
